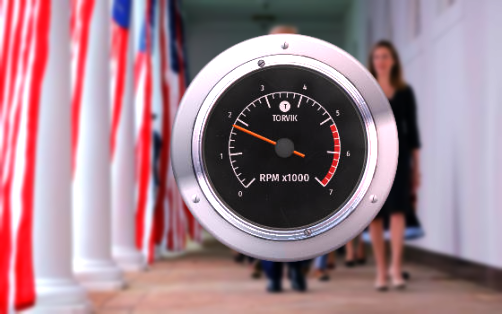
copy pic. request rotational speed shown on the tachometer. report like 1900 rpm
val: 1800 rpm
